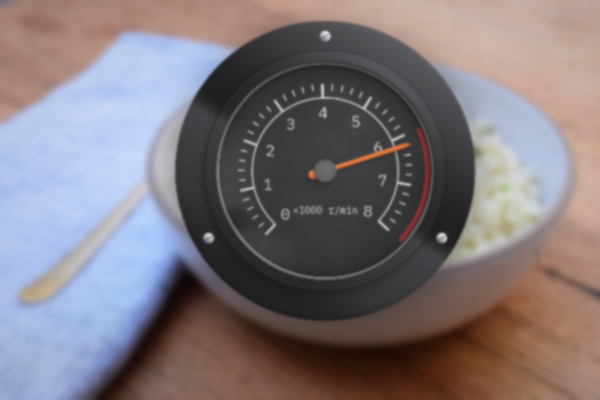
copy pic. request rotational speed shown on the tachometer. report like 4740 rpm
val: 6200 rpm
